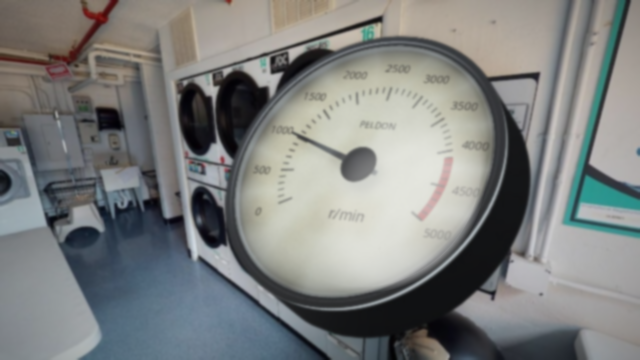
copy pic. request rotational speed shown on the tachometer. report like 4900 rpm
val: 1000 rpm
